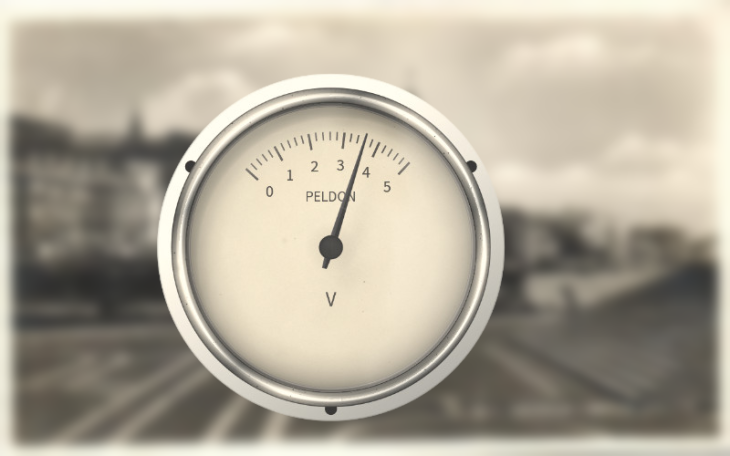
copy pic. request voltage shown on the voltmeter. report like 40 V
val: 3.6 V
